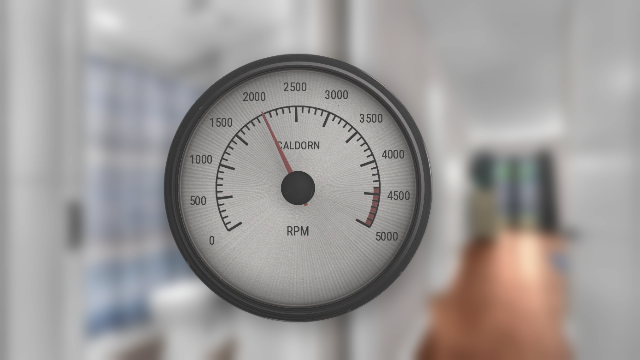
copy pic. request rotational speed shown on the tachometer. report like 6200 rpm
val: 2000 rpm
